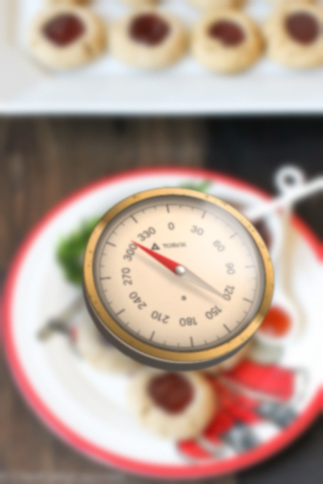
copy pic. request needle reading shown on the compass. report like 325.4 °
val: 310 °
